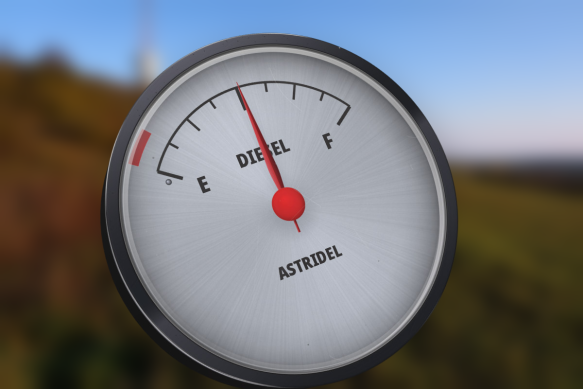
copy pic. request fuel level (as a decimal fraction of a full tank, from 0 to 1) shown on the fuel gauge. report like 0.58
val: 0.5
